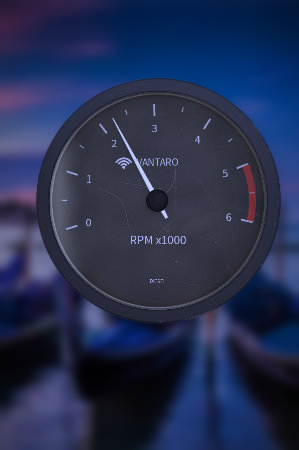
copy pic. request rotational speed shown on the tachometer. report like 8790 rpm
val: 2250 rpm
